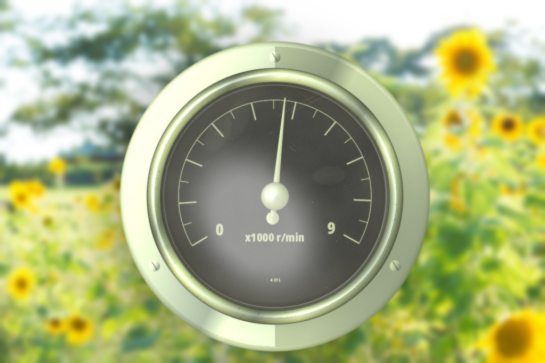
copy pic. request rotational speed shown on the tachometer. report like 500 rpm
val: 4750 rpm
